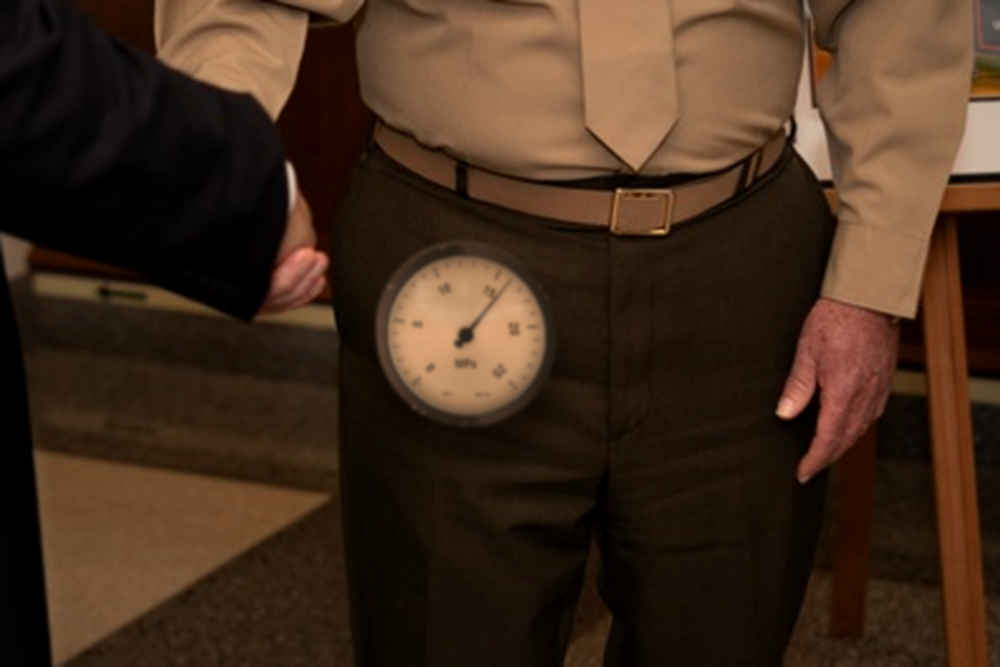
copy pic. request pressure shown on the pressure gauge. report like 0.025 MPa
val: 16 MPa
